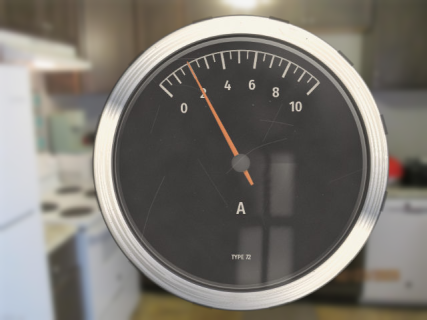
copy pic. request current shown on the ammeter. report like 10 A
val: 2 A
